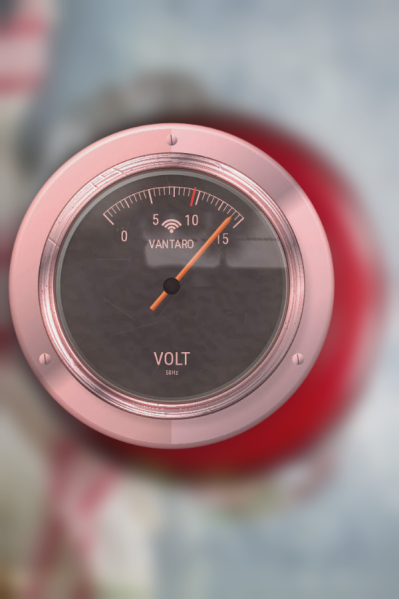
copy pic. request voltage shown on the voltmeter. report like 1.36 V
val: 14 V
